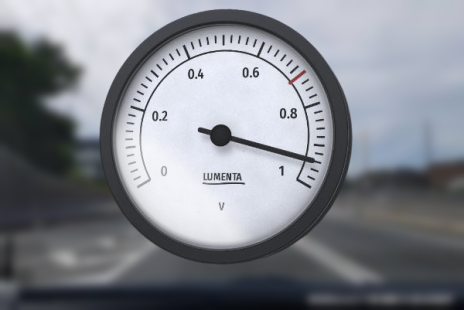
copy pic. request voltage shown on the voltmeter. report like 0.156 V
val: 0.94 V
